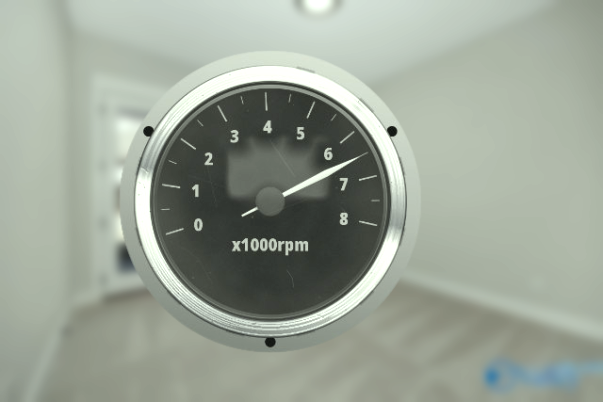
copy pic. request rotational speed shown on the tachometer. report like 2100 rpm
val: 6500 rpm
